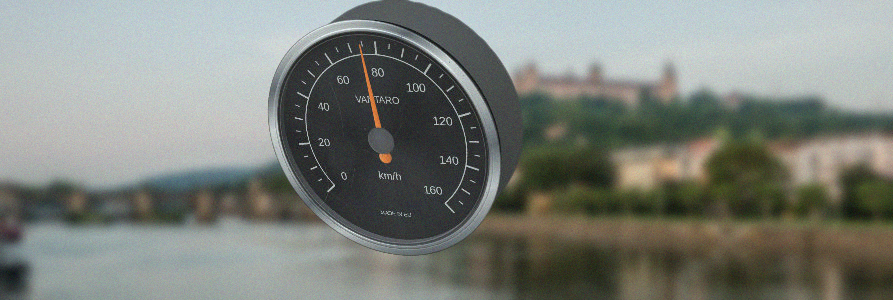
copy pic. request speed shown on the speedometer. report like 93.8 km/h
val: 75 km/h
